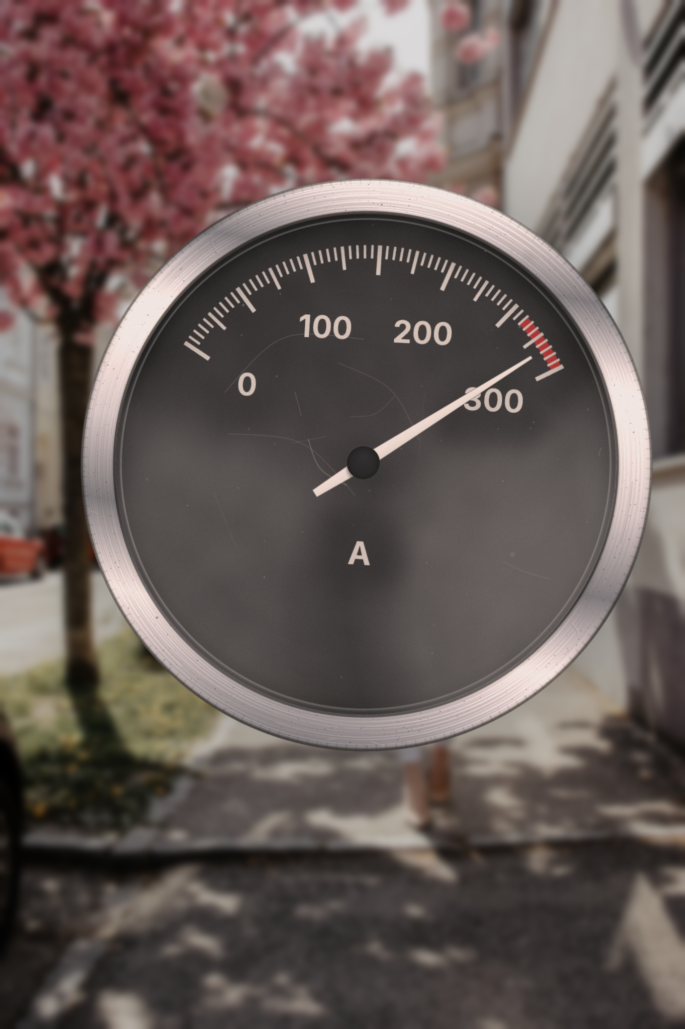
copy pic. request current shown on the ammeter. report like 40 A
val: 285 A
